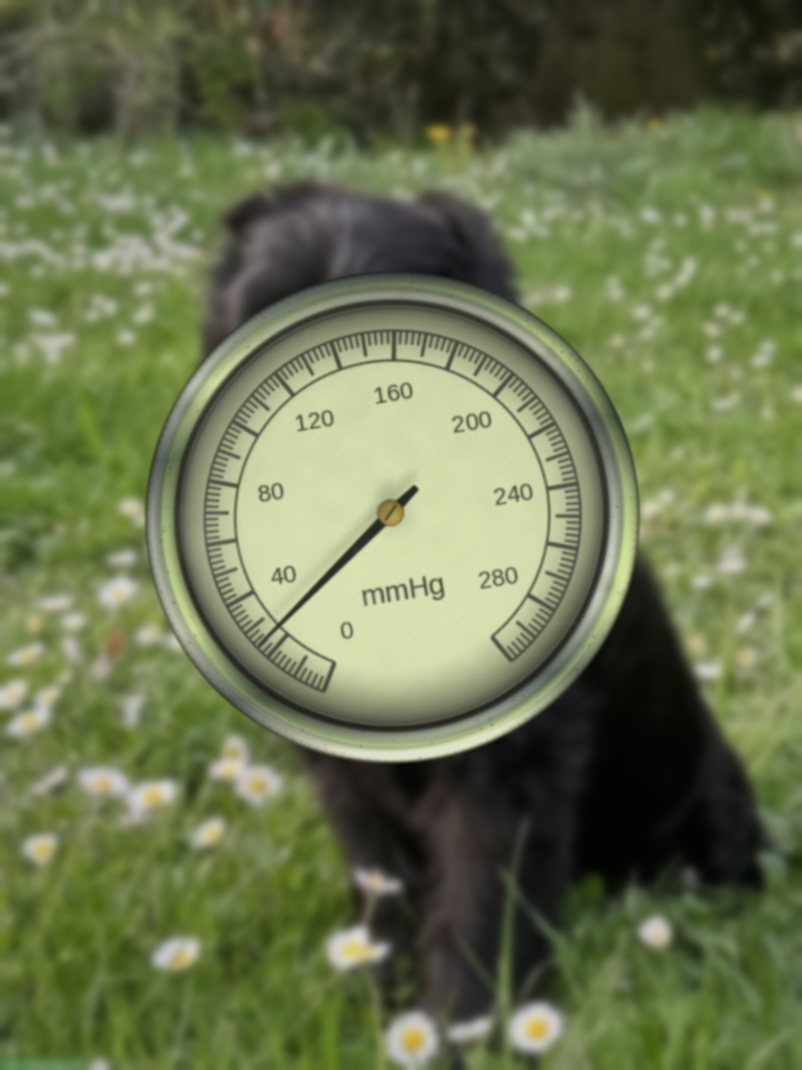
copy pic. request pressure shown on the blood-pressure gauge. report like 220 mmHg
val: 24 mmHg
